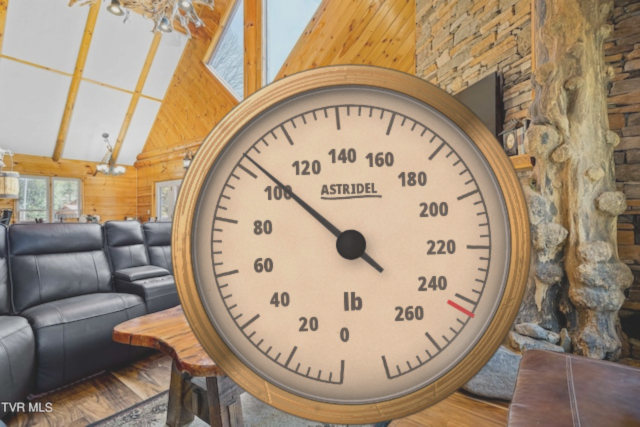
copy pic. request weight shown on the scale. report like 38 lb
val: 104 lb
